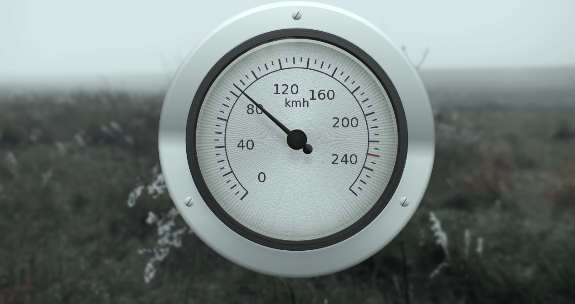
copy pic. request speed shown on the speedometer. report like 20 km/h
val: 85 km/h
